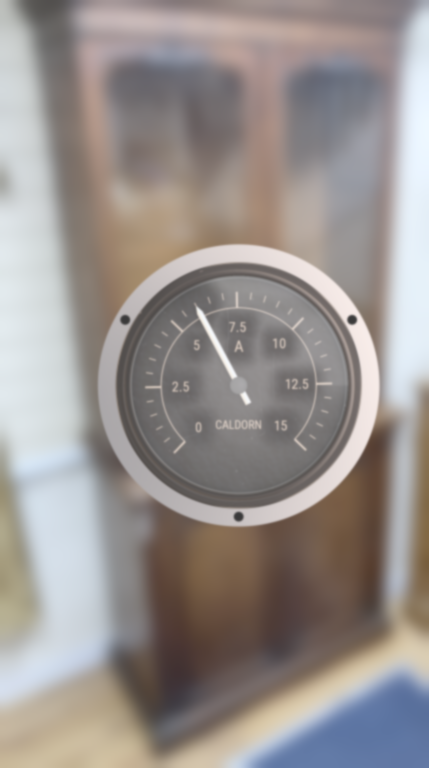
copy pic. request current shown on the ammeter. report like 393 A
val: 6 A
